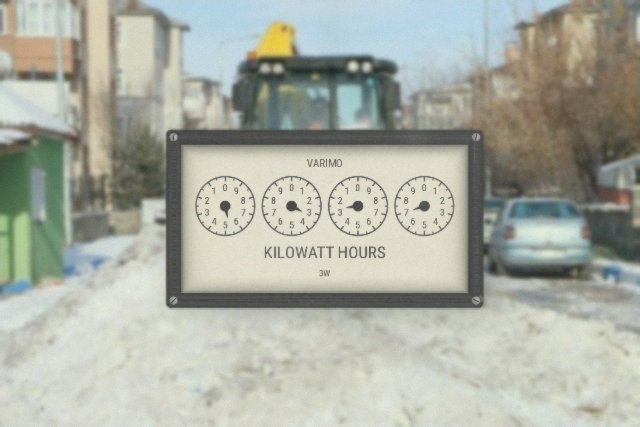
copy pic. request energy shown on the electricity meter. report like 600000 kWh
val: 5327 kWh
